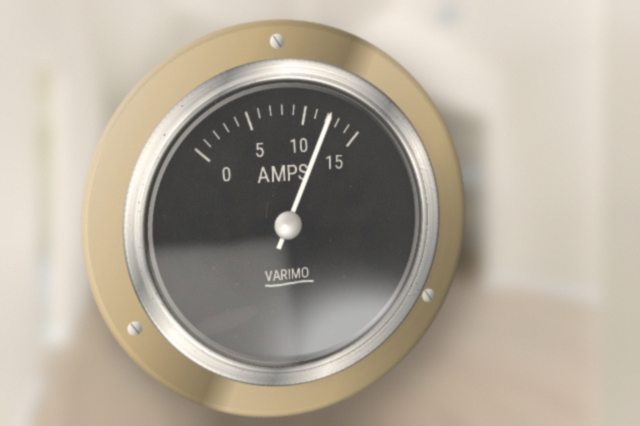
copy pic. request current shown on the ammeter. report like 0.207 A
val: 12 A
